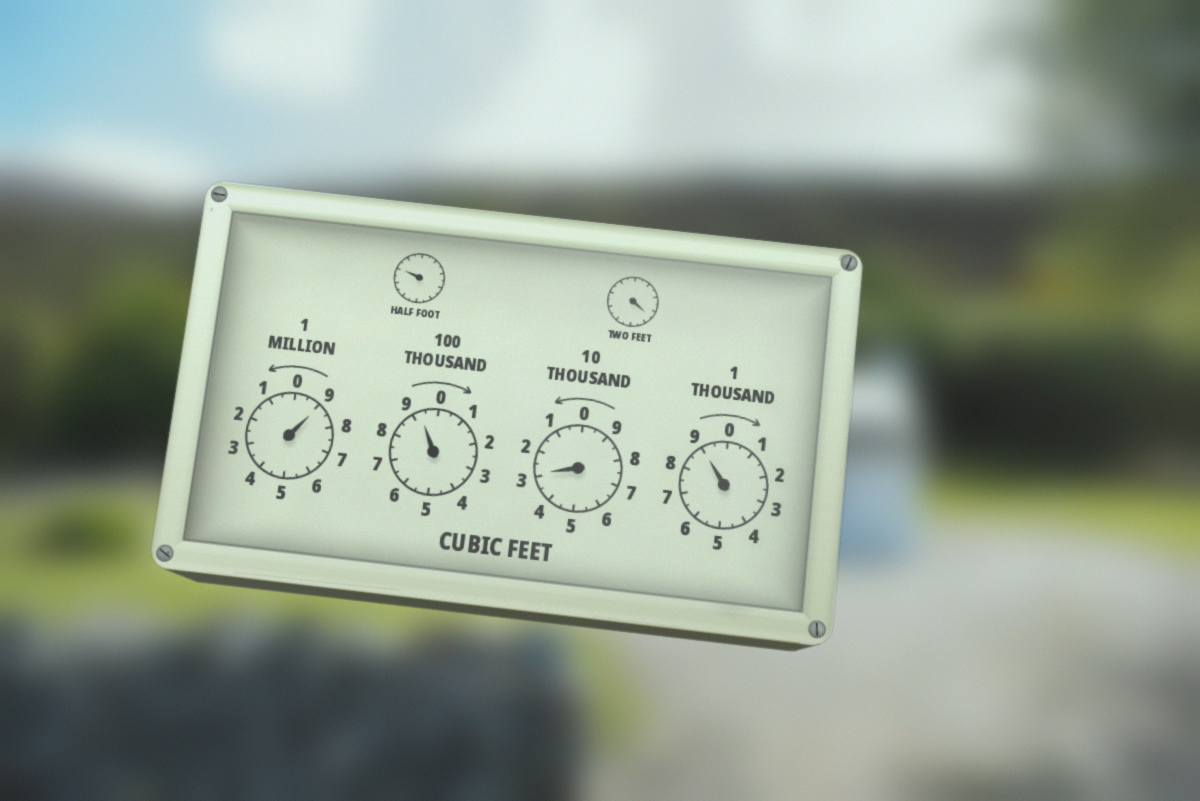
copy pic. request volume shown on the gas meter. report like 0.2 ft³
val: 892900 ft³
